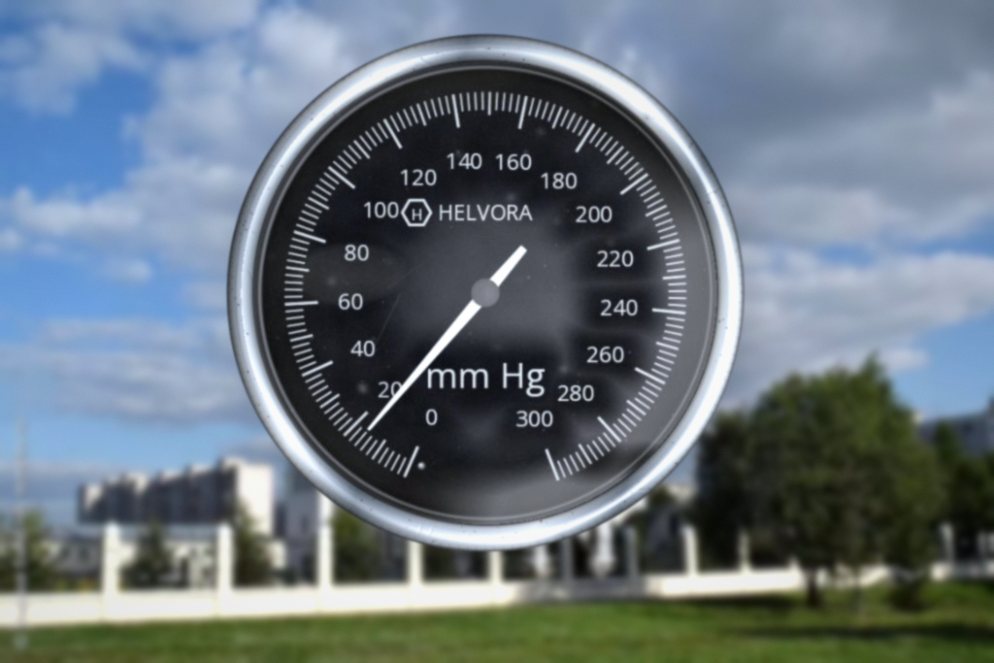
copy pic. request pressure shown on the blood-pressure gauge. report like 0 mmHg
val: 16 mmHg
